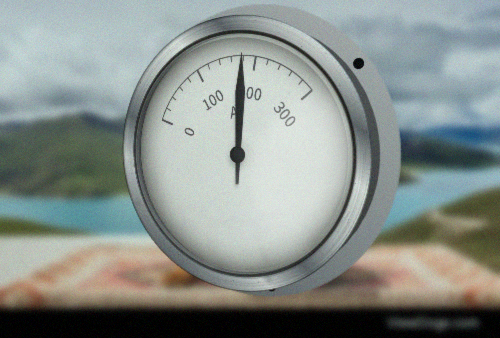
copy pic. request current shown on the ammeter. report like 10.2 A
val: 180 A
